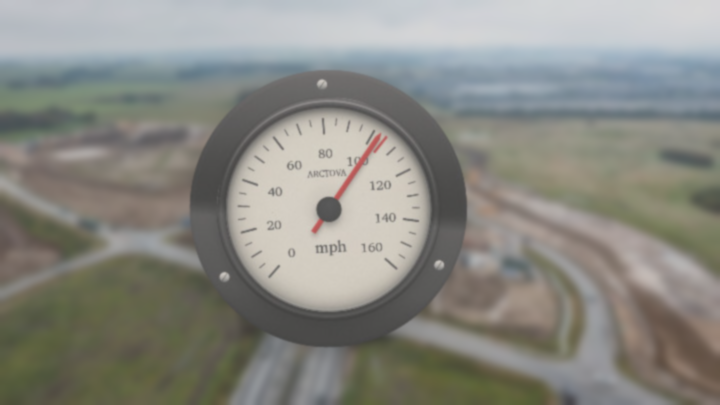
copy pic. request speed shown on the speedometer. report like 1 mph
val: 102.5 mph
